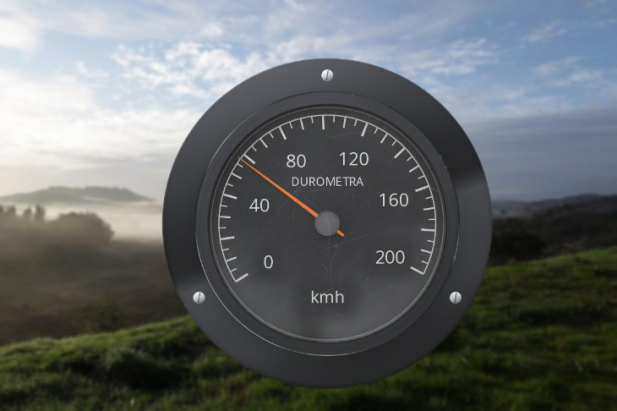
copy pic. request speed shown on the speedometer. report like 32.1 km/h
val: 57.5 km/h
